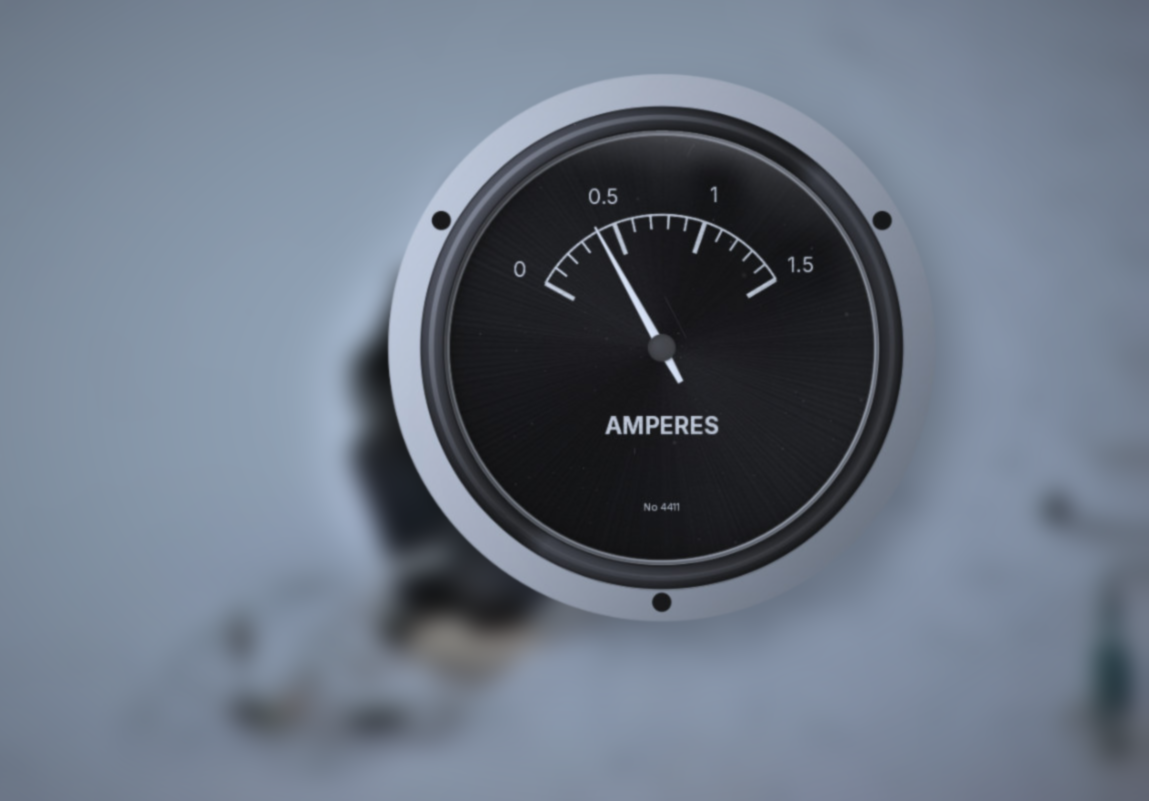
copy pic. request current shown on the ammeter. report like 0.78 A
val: 0.4 A
